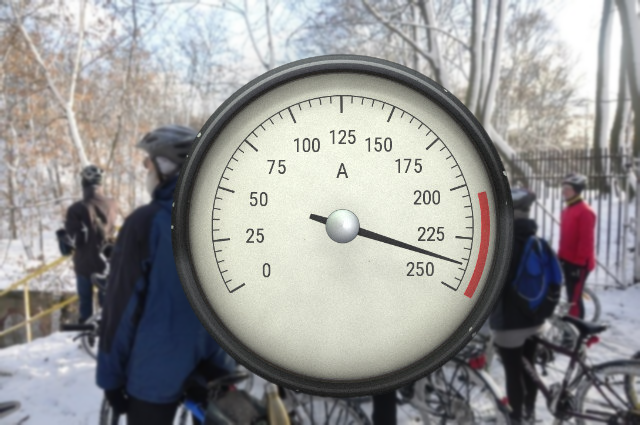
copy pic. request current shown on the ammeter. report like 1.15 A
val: 237.5 A
